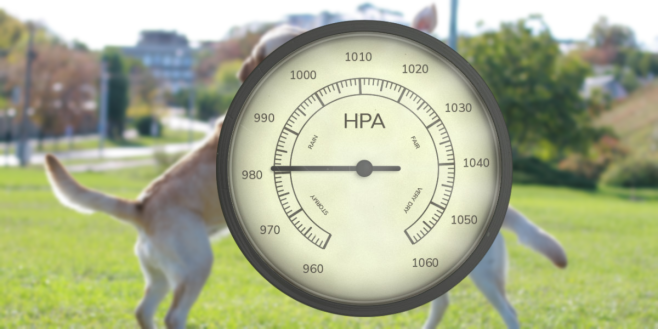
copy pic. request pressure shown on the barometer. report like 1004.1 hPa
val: 981 hPa
